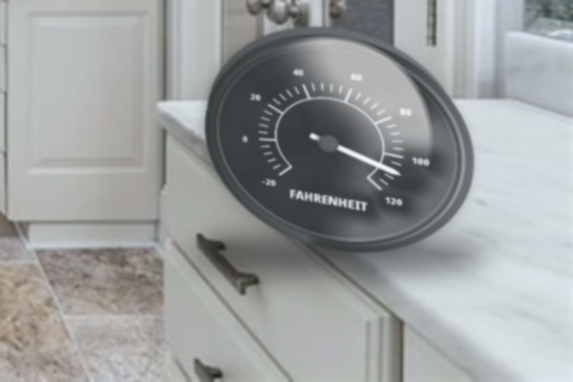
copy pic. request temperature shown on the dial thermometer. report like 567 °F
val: 108 °F
